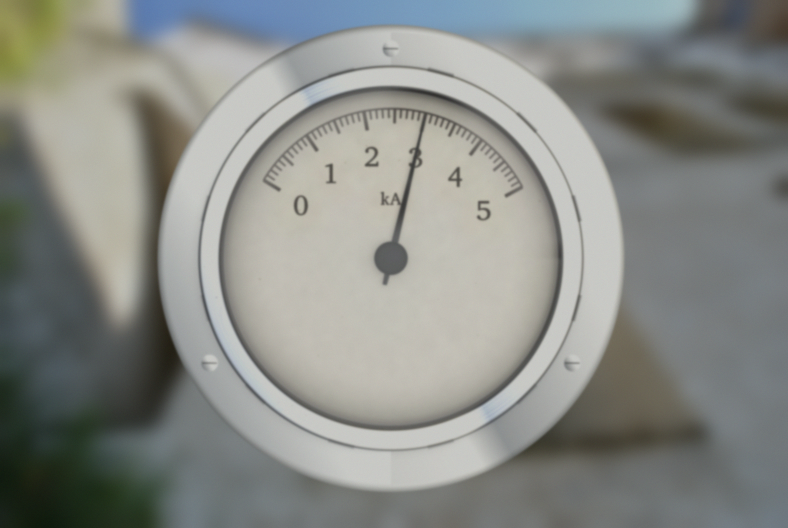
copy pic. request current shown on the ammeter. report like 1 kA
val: 3 kA
